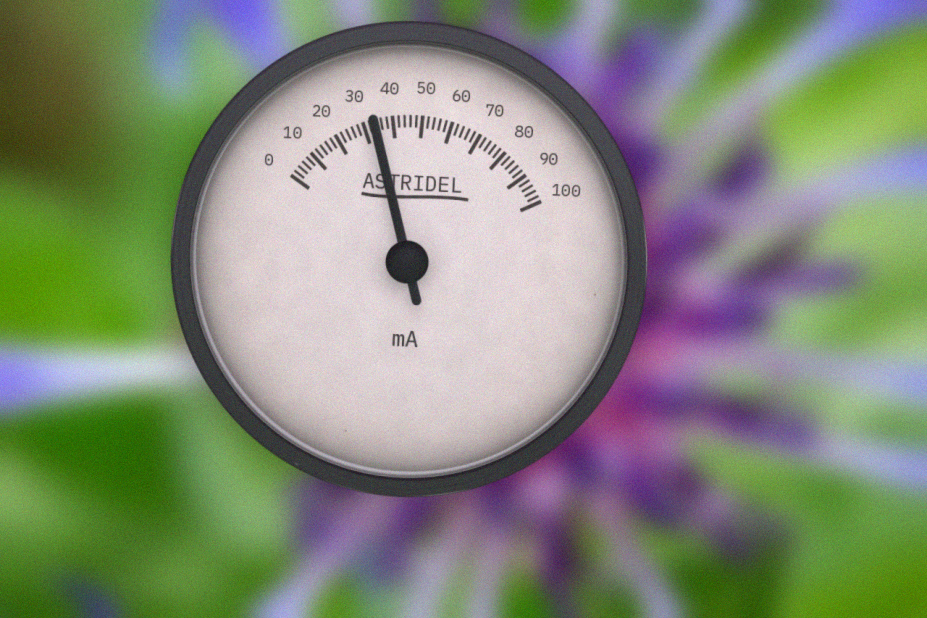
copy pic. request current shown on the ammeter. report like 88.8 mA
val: 34 mA
